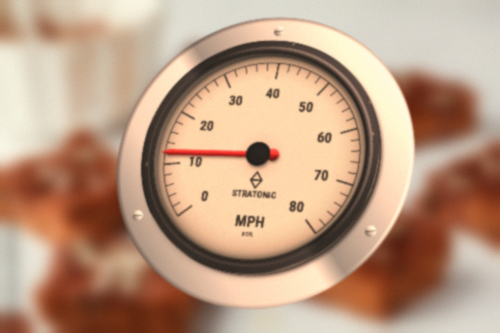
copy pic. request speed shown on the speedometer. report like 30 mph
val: 12 mph
